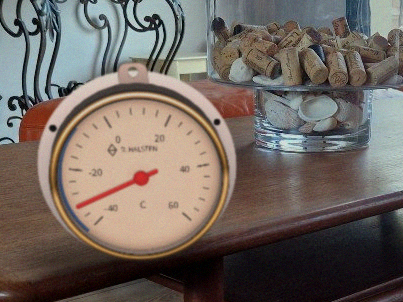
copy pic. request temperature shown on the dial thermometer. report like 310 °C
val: -32 °C
